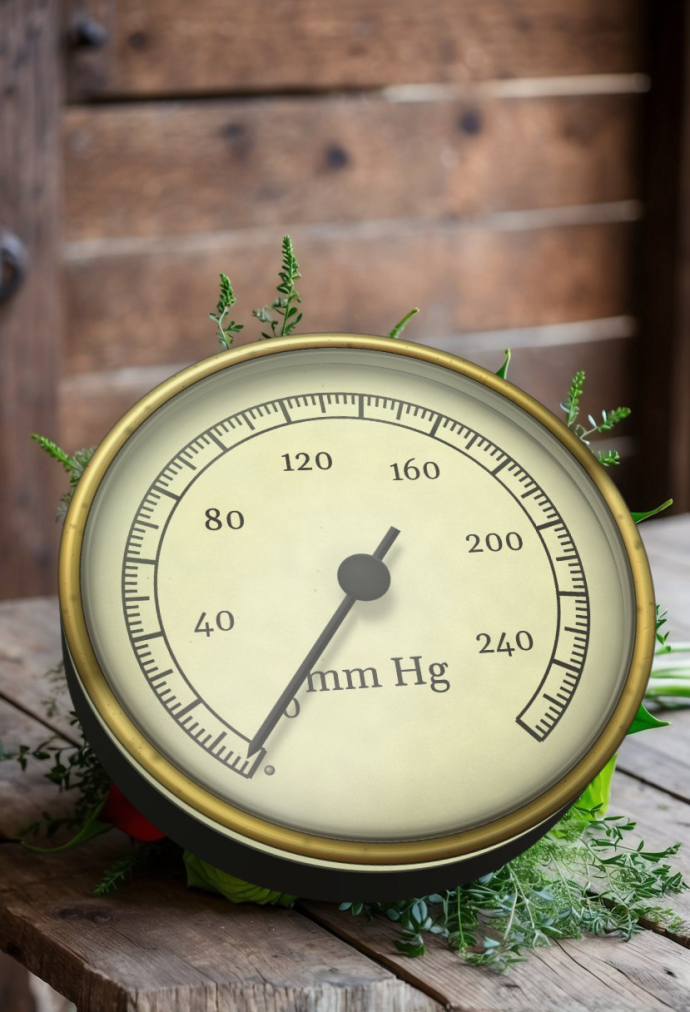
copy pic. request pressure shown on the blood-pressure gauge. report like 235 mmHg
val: 2 mmHg
